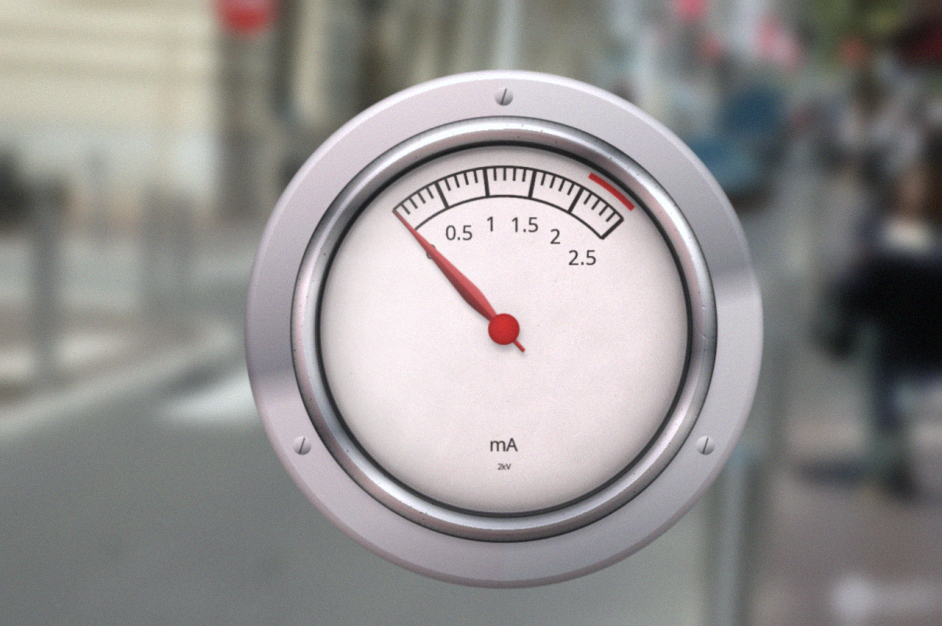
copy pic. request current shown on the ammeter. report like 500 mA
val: 0 mA
